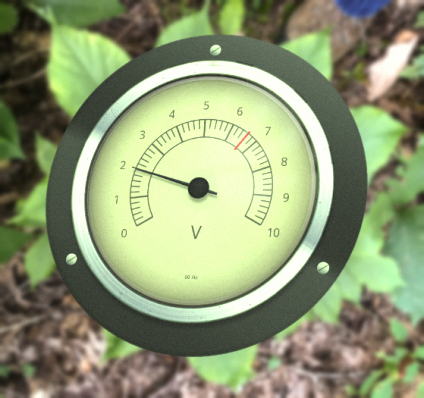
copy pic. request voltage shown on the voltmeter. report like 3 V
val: 2 V
